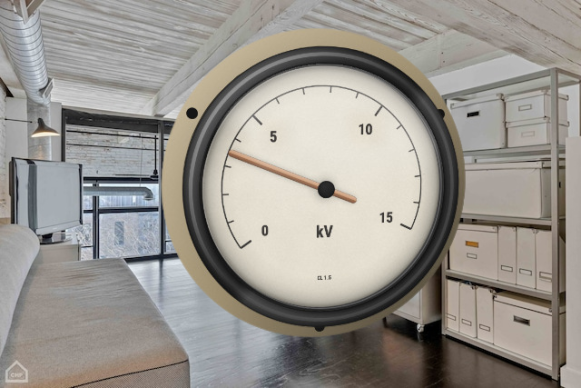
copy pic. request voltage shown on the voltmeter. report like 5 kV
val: 3.5 kV
